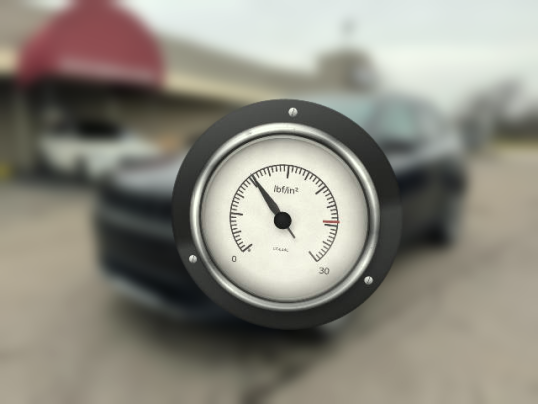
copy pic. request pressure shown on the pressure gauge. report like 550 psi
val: 10.5 psi
